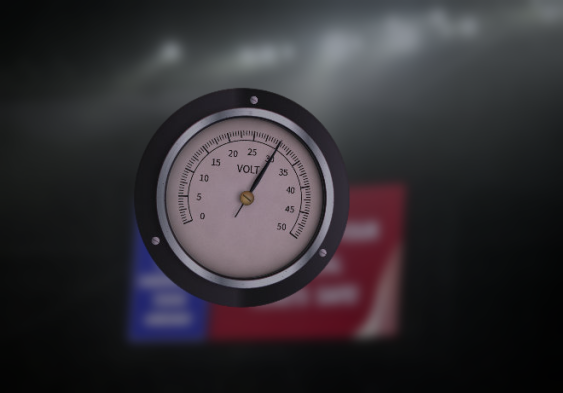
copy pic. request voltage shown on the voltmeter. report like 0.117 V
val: 30 V
